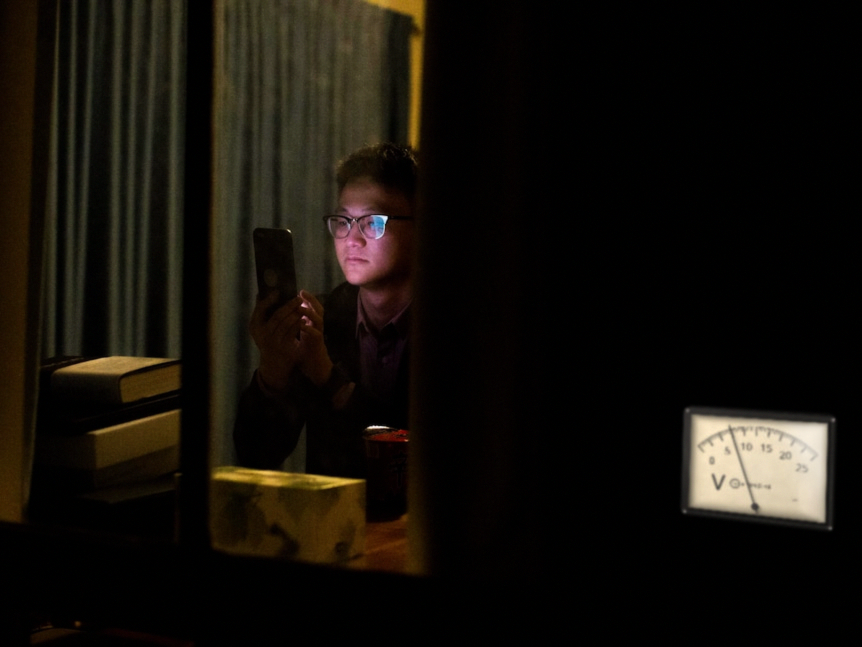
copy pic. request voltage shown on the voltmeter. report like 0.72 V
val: 7.5 V
